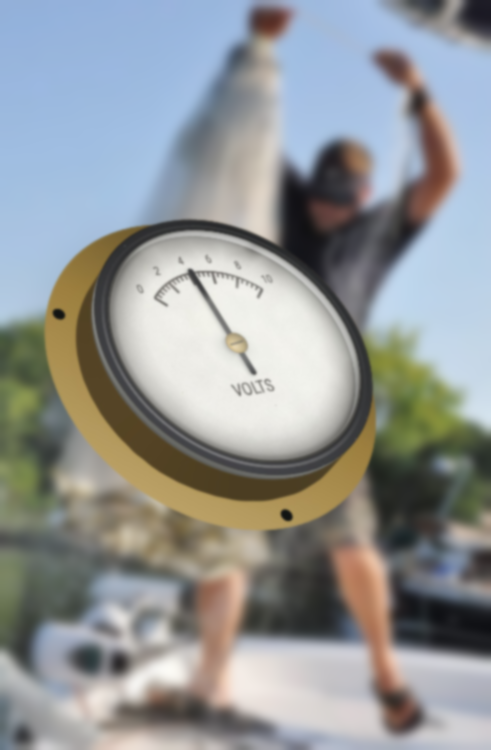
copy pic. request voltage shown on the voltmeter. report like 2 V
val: 4 V
